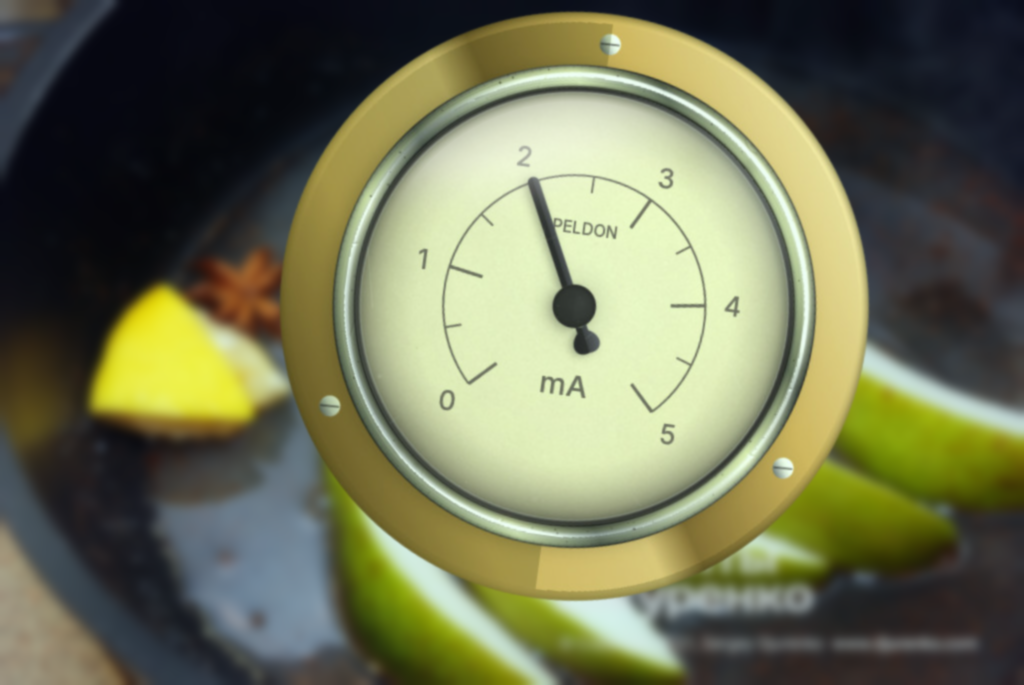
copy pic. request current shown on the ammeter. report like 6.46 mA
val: 2 mA
